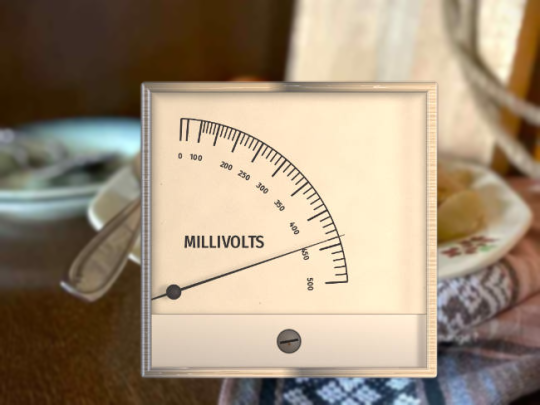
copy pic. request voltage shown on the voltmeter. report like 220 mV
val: 440 mV
